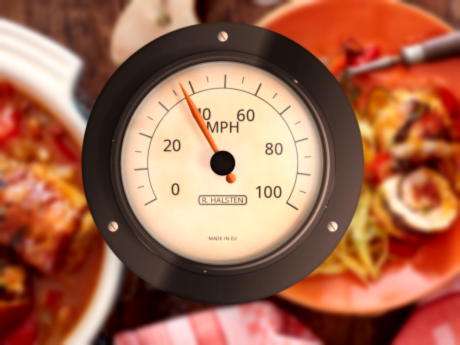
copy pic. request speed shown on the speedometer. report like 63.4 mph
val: 37.5 mph
